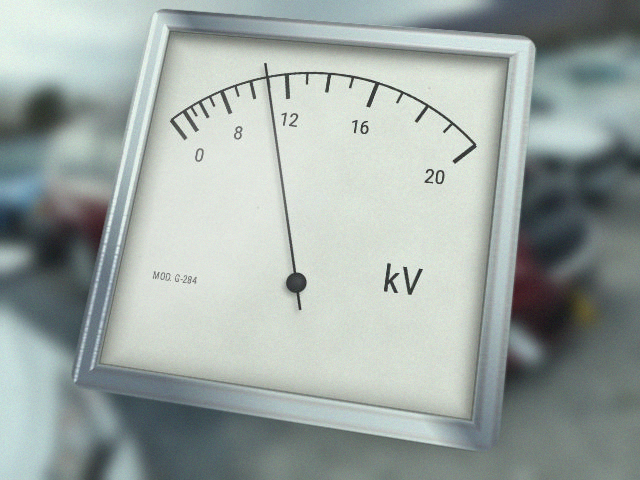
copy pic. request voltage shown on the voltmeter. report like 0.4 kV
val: 11 kV
